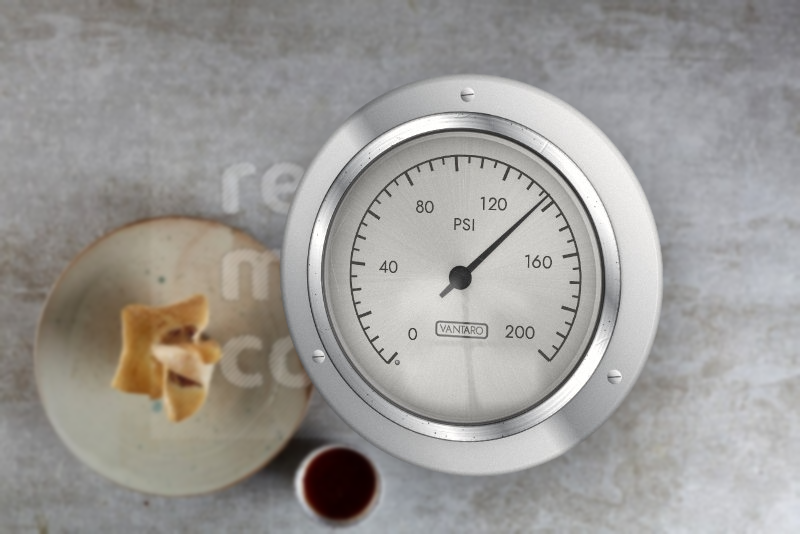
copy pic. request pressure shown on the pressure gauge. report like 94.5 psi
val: 137.5 psi
